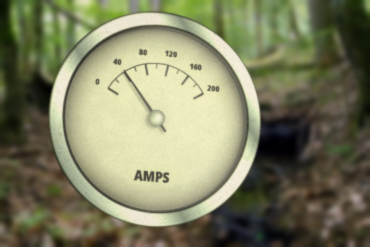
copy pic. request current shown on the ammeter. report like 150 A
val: 40 A
